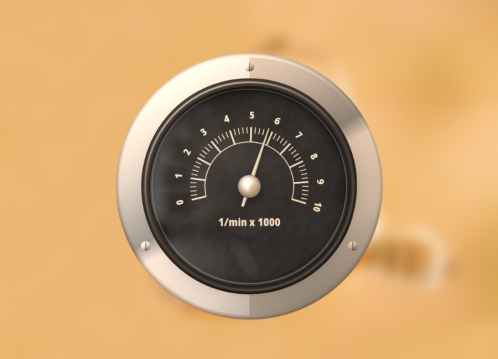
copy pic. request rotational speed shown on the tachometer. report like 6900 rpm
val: 5800 rpm
